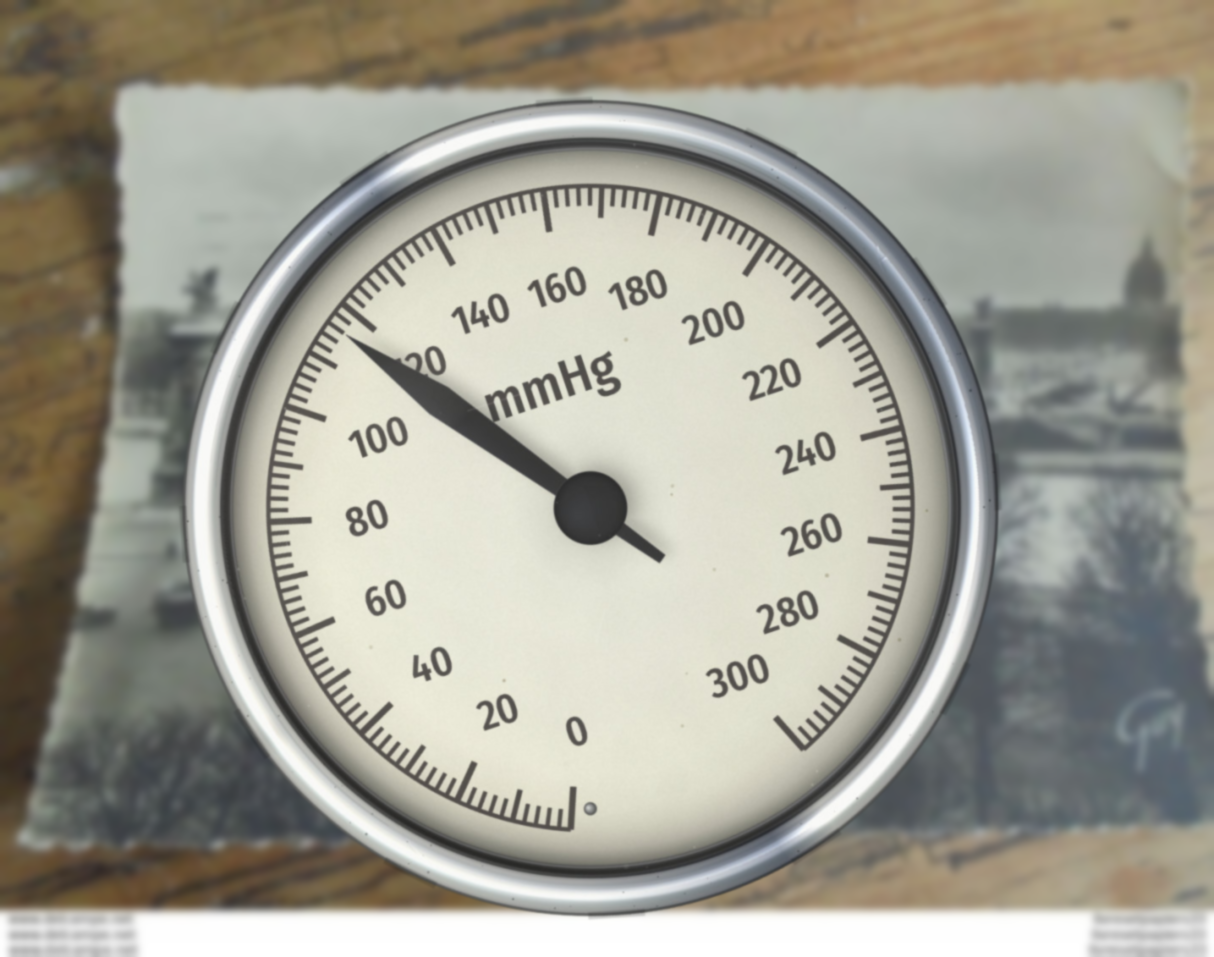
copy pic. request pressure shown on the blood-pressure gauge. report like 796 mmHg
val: 116 mmHg
